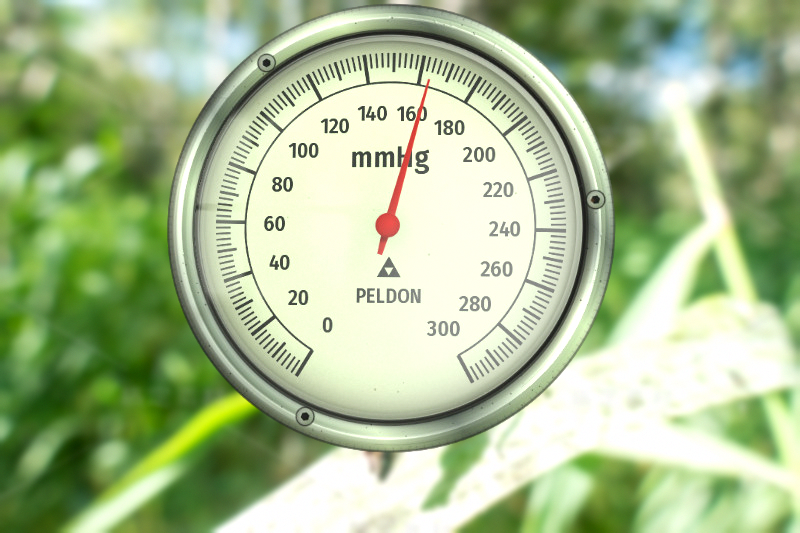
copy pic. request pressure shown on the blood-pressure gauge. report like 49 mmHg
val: 164 mmHg
